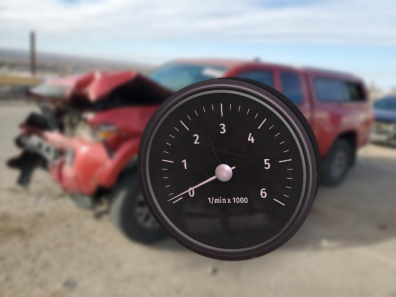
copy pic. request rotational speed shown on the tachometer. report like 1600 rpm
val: 100 rpm
